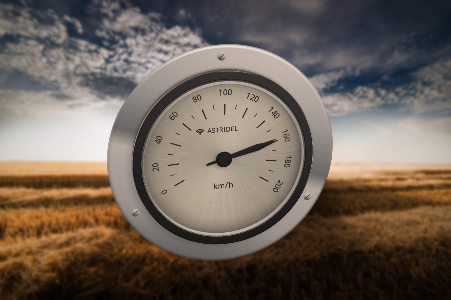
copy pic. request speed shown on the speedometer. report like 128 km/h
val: 160 km/h
